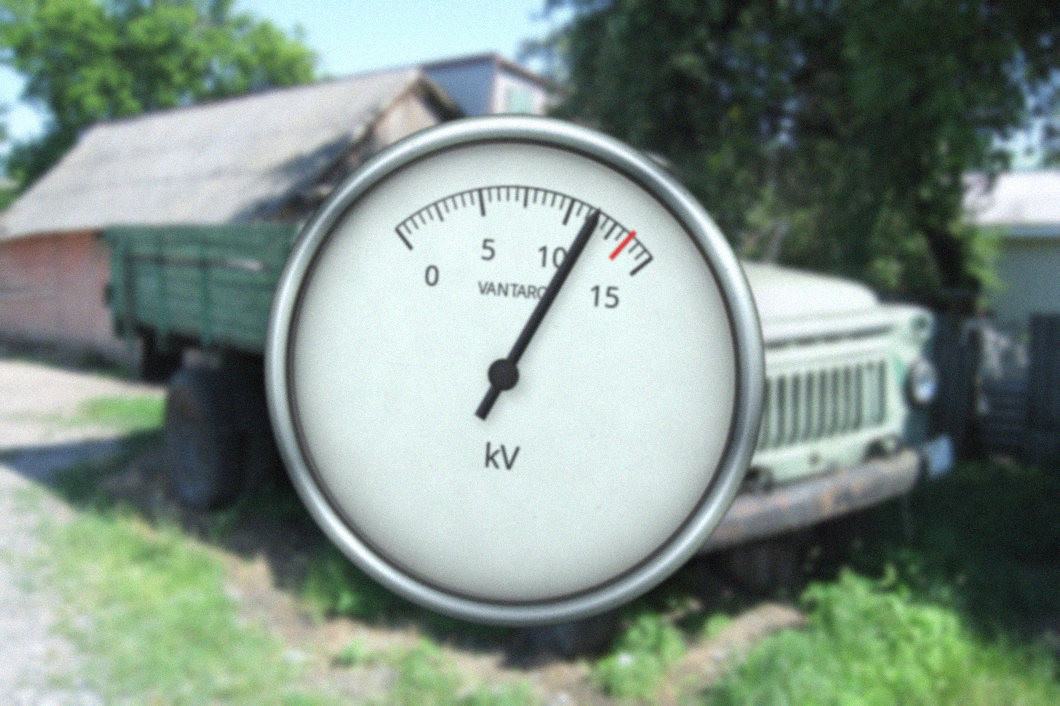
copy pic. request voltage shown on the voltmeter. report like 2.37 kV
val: 11.5 kV
